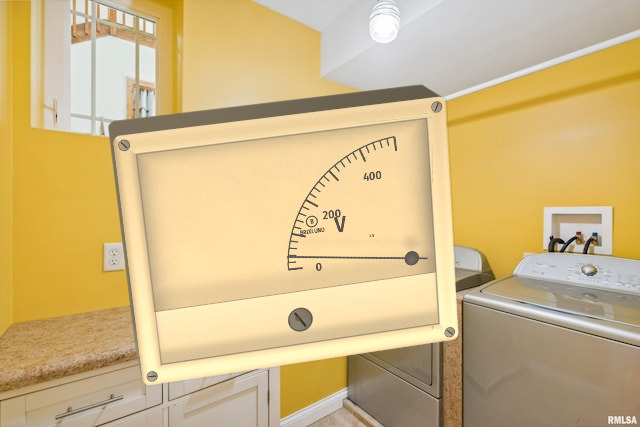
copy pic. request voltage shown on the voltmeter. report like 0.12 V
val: 40 V
